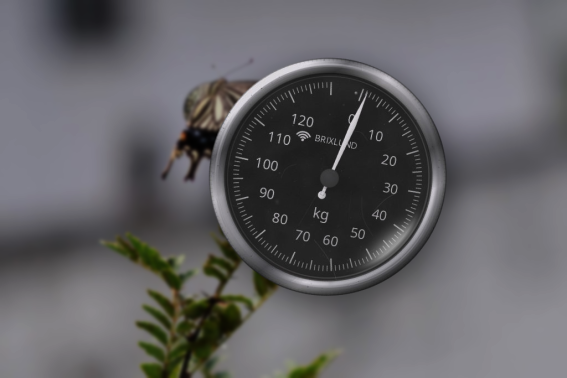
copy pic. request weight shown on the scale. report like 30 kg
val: 1 kg
